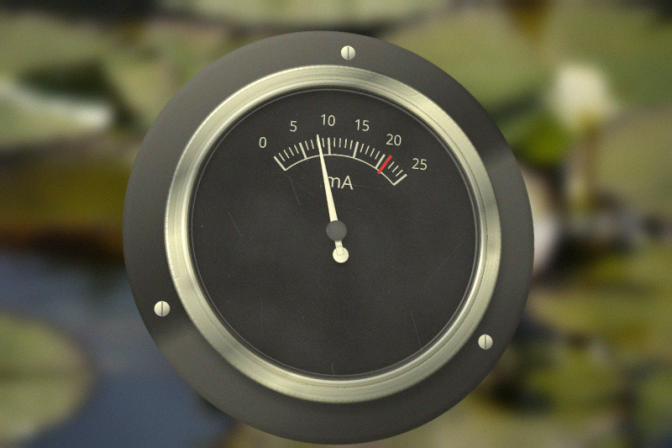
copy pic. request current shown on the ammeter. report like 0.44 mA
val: 8 mA
